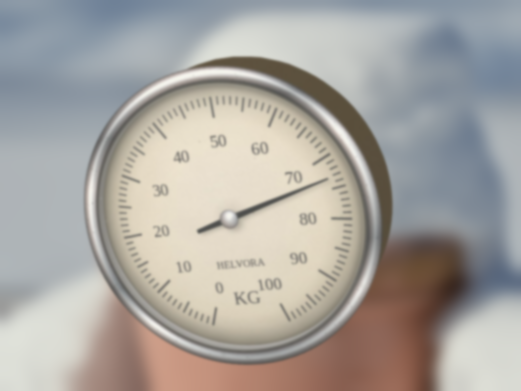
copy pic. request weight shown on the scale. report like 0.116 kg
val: 73 kg
